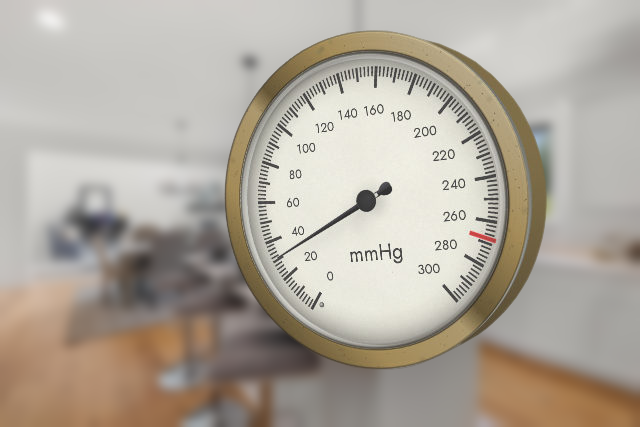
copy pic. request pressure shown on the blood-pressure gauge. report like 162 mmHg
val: 30 mmHg
